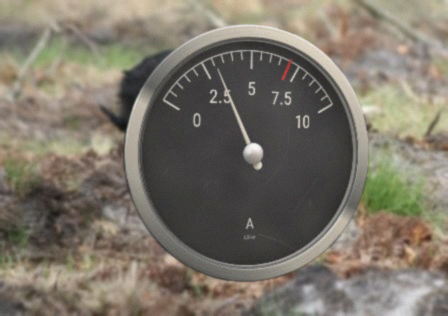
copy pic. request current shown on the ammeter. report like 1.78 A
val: 3 A
